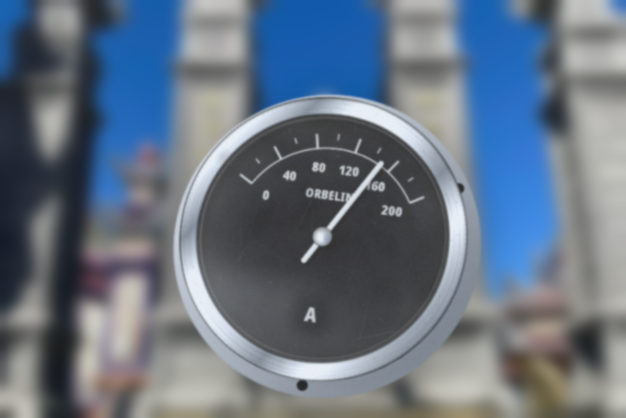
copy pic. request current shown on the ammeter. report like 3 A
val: 150 A
